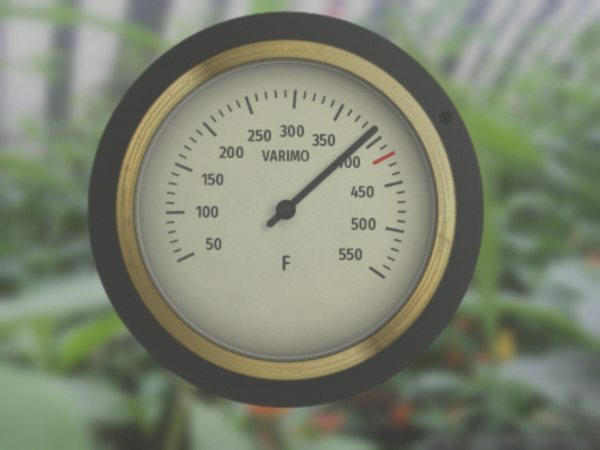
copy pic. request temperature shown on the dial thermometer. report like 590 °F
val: 390 °F
